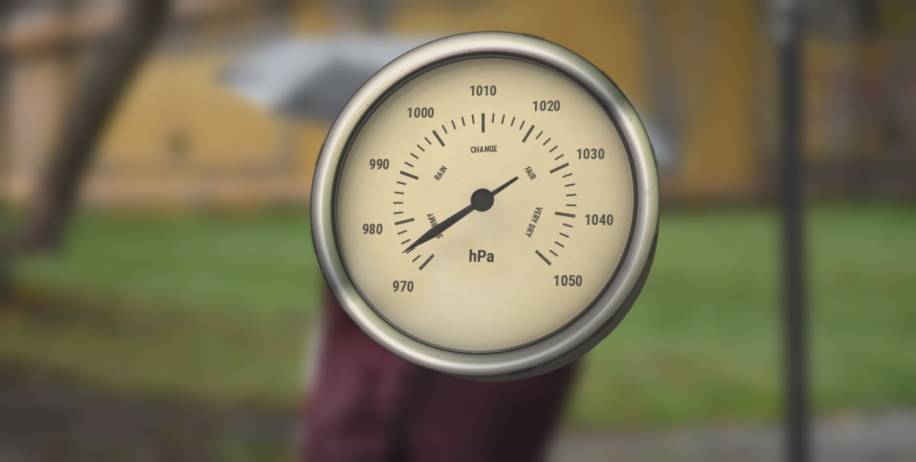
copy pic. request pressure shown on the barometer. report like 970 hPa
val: 974 hPa
